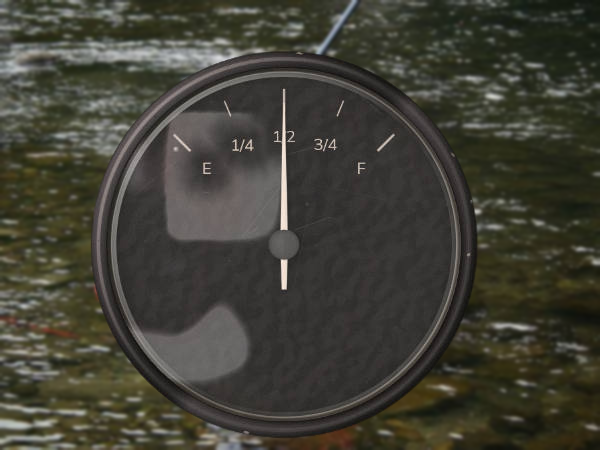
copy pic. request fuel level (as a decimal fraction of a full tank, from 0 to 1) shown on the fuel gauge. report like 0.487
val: 0.5
